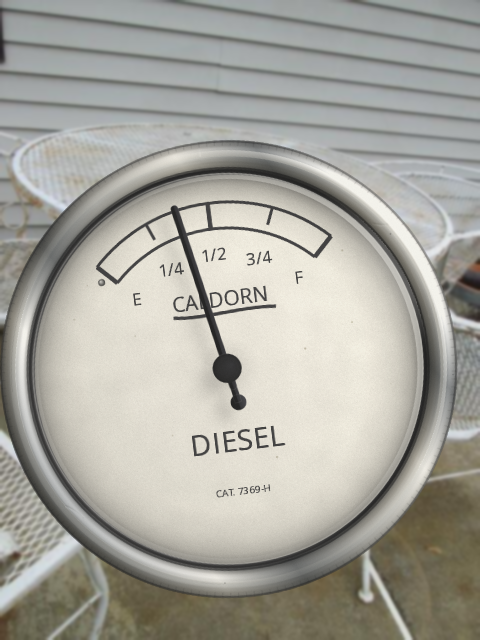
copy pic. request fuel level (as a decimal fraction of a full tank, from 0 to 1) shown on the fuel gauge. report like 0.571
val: 0.375
